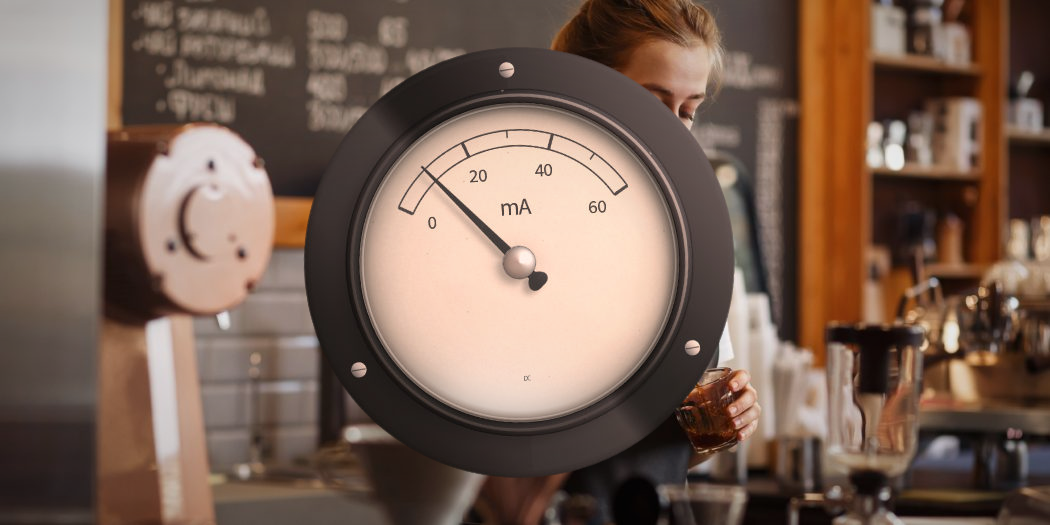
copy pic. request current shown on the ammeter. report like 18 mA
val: 10 mA
